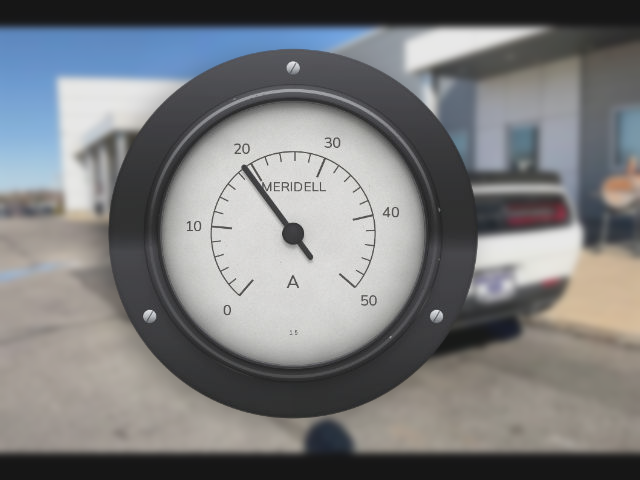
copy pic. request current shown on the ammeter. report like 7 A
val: 19 A
